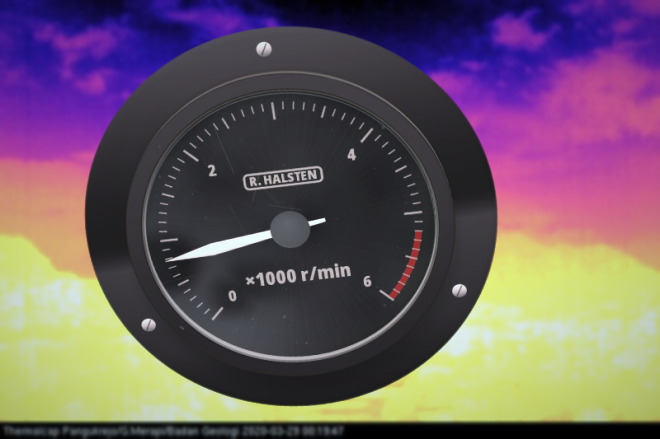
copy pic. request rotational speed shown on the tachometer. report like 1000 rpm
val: 800 rpm
